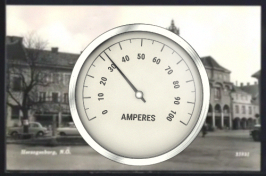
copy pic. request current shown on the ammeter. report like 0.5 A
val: 32.5 A
